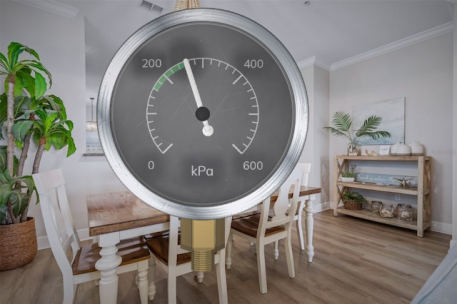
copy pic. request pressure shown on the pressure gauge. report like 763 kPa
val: 260 kPa
